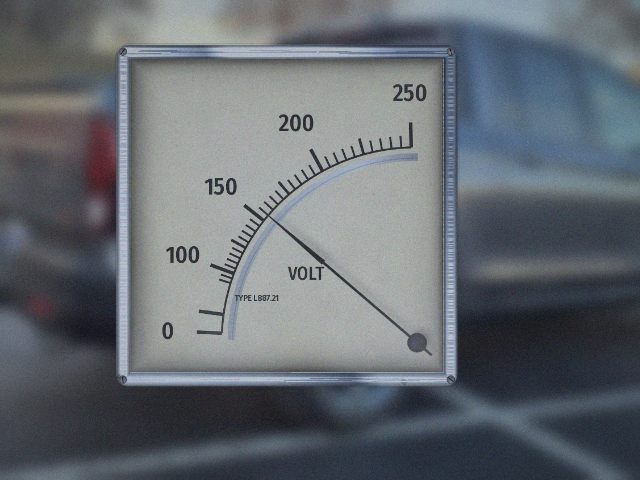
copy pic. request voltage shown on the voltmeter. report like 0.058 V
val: 155 V
